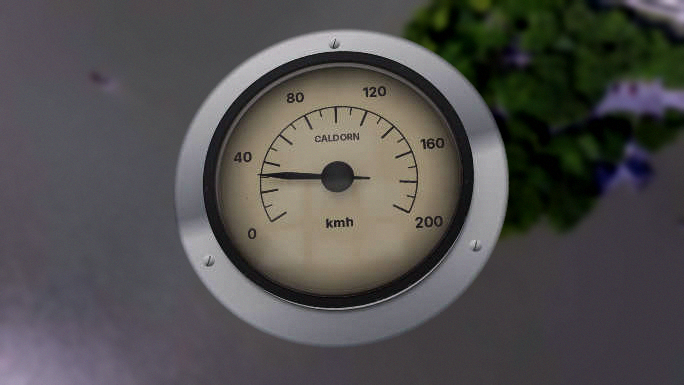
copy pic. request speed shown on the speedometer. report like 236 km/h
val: 30 km/h
